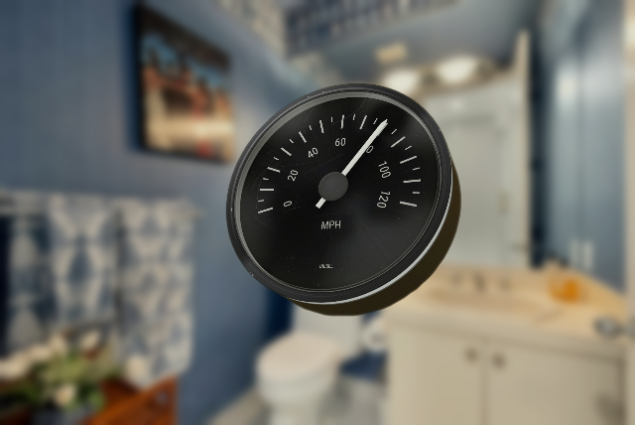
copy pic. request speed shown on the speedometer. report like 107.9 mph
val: 80 mph
